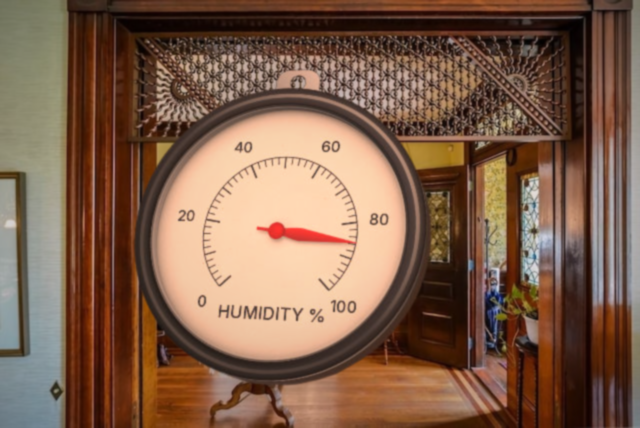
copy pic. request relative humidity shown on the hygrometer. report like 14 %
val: 86 %
